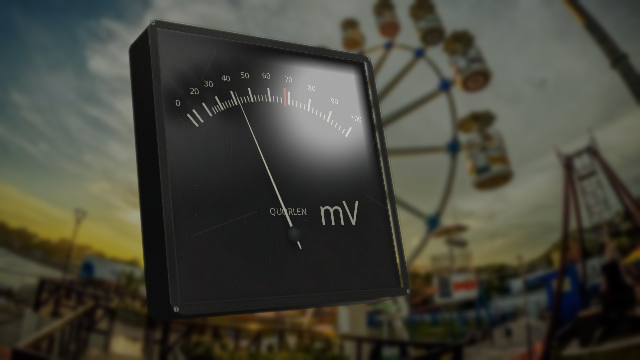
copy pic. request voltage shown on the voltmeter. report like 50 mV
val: 40 mV
